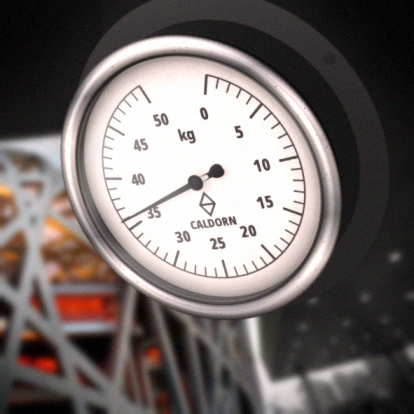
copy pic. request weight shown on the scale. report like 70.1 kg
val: 36 kg
